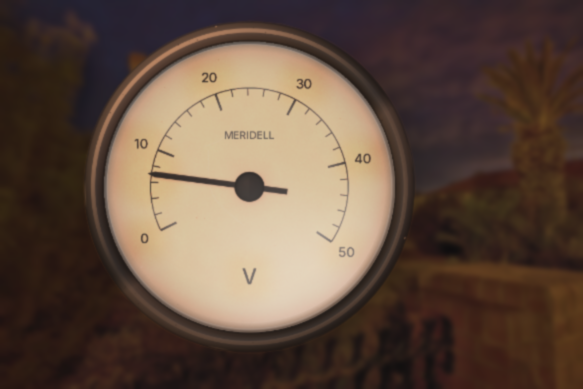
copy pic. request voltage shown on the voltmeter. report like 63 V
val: 7 V
